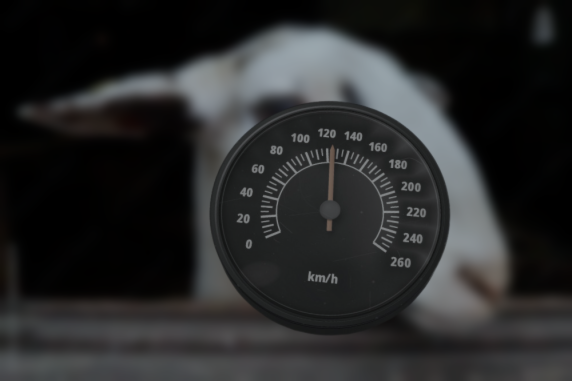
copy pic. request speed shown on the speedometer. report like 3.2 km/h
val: 125 km/h
